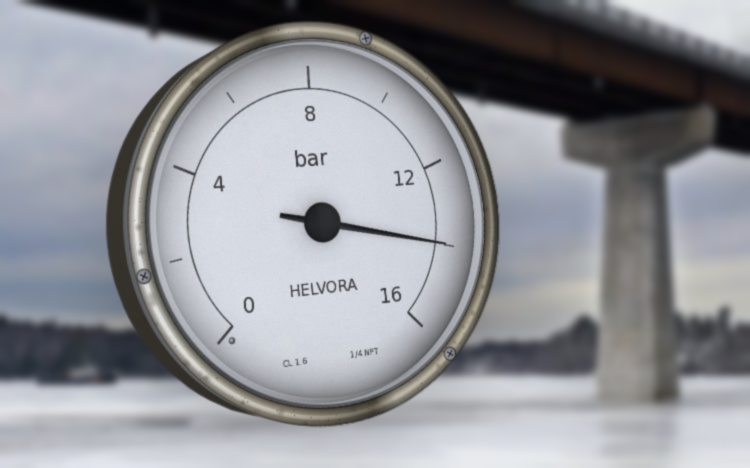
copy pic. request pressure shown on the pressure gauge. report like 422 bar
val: 14 bar
